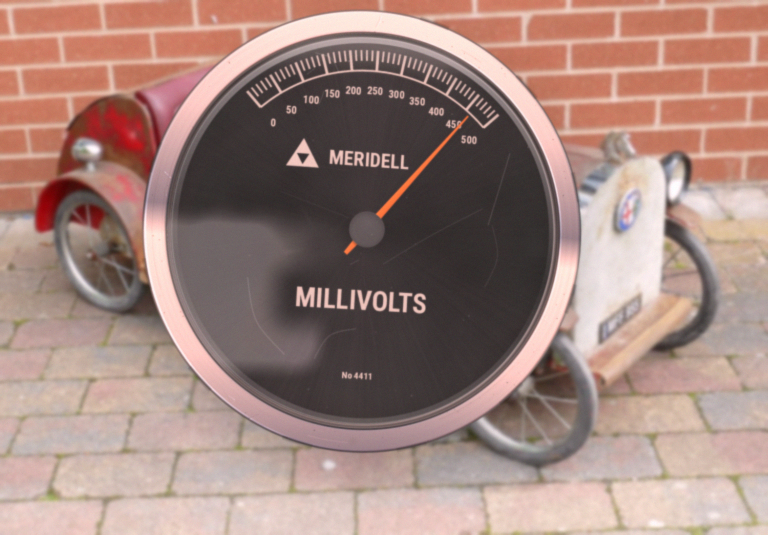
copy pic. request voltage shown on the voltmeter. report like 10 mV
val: 460 mV
